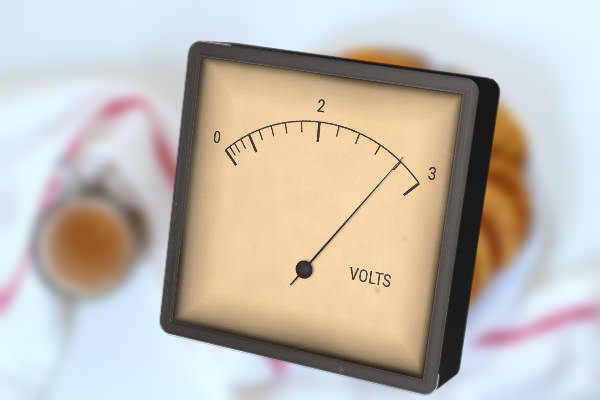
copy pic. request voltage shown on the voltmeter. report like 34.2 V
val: 2.8 V
